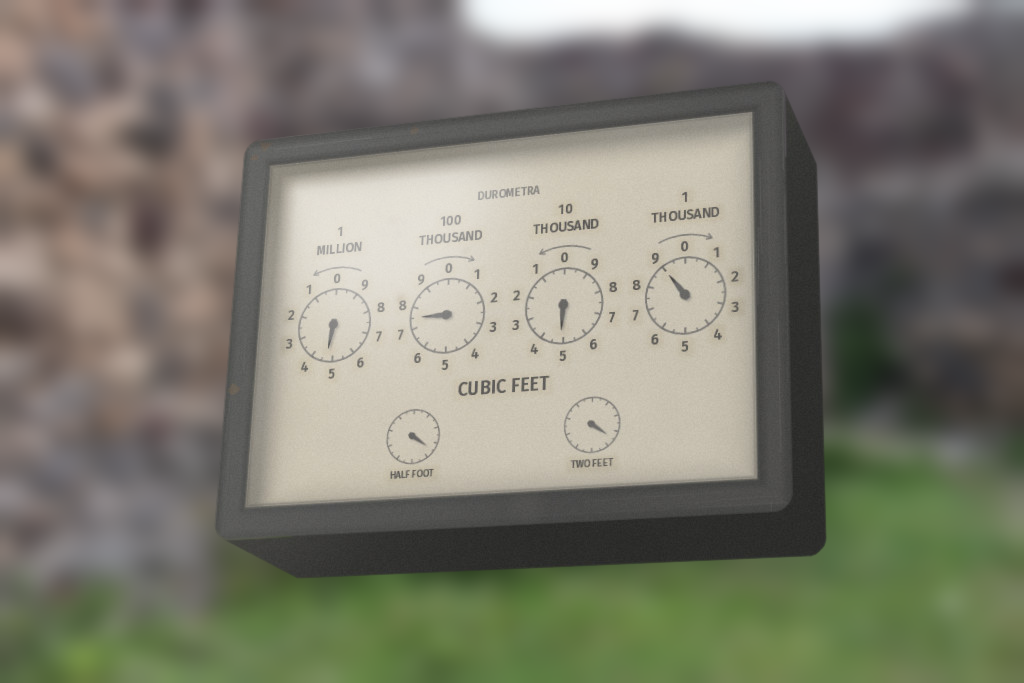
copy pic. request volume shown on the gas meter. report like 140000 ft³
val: 474900 ft³
